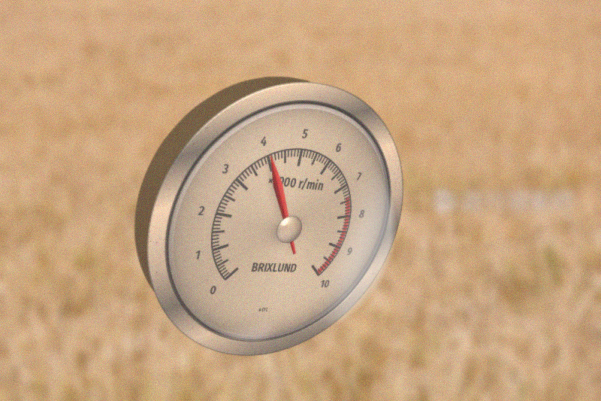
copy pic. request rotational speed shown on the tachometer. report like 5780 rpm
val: 4000 rpm
